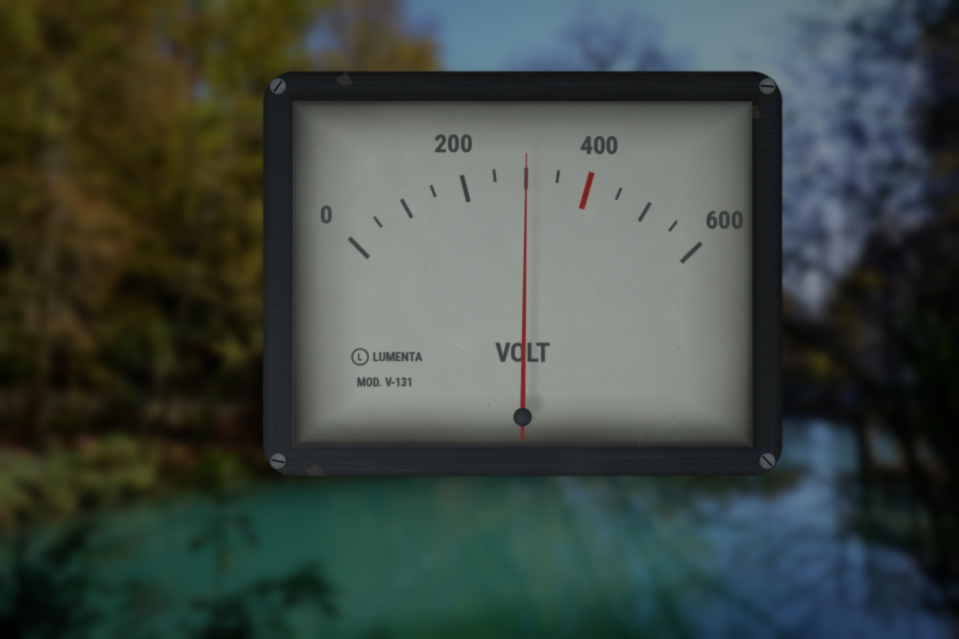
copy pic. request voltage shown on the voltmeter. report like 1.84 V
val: 300 V
